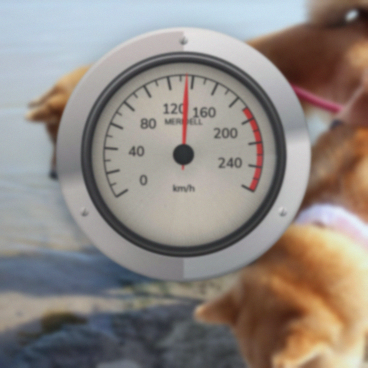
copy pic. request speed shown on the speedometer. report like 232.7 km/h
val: 135 km/h
